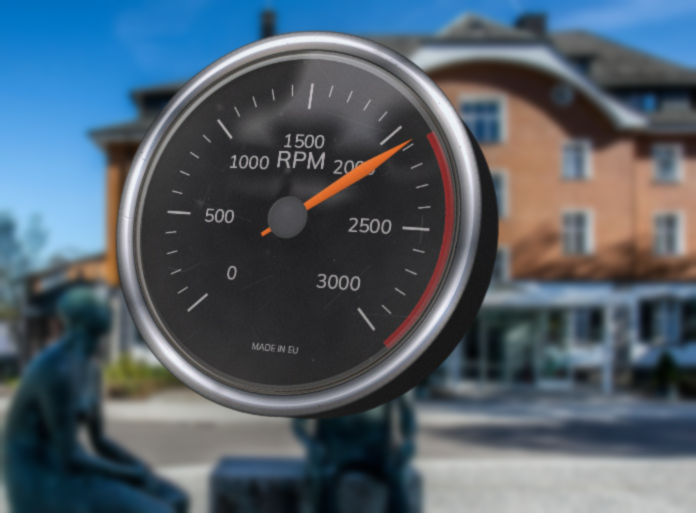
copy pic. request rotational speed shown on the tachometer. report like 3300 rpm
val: 2100 rpm
